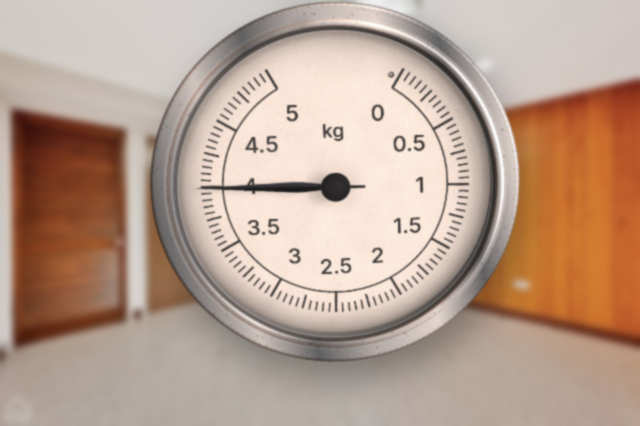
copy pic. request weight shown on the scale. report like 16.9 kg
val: 4 kg
